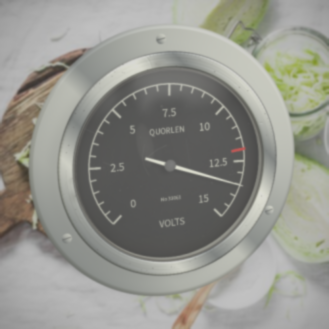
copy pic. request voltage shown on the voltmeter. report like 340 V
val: 13.5 V
